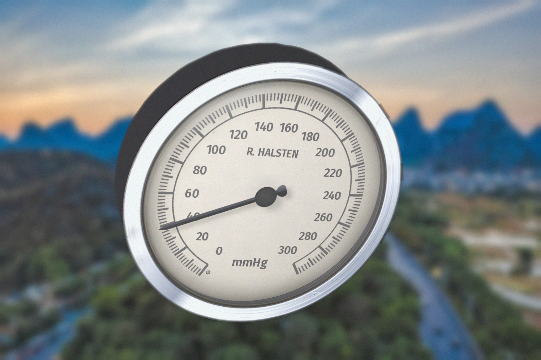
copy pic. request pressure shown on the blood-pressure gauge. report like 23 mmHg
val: 40 mmHg
